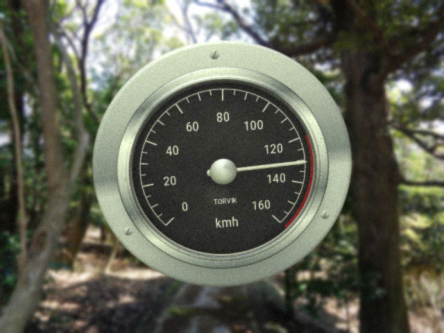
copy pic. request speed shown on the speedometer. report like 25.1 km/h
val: 130 km/h
